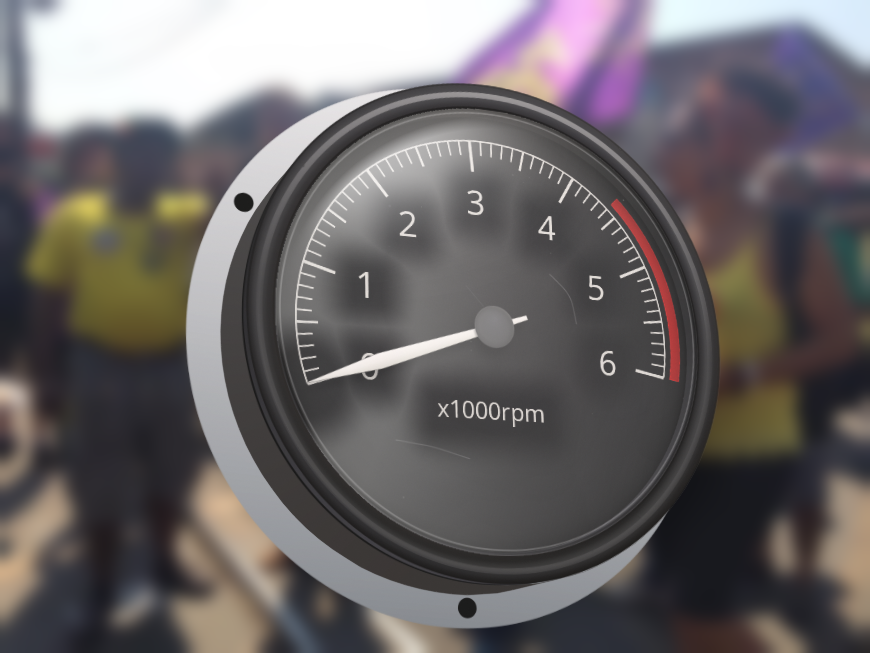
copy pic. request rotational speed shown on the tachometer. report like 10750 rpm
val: 0 rpm
